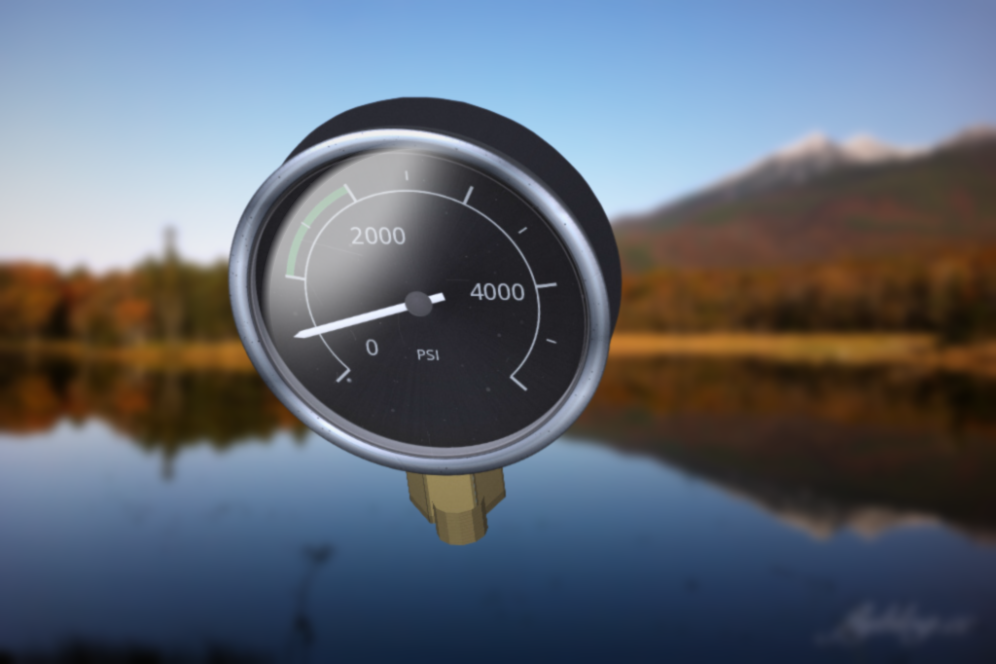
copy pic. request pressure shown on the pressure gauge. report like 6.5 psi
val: 500 psi
